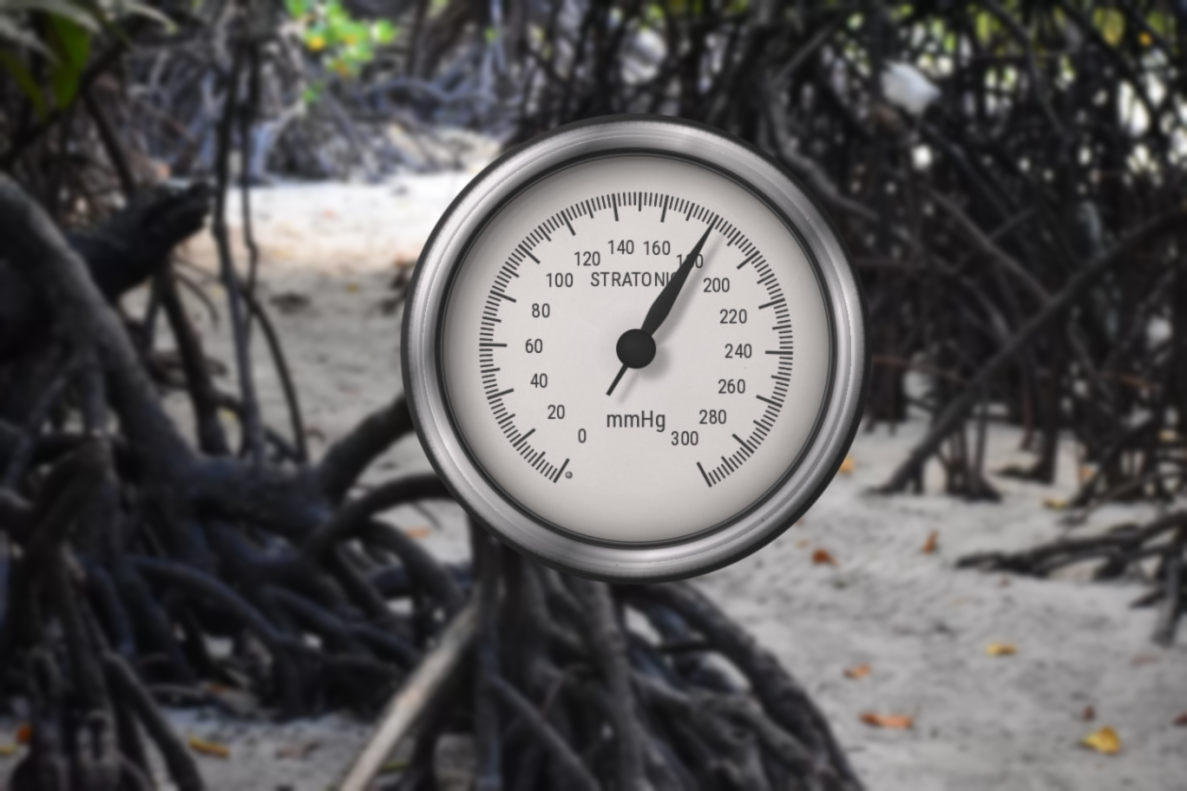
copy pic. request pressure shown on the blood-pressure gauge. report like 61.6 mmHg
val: 180 mmHg
